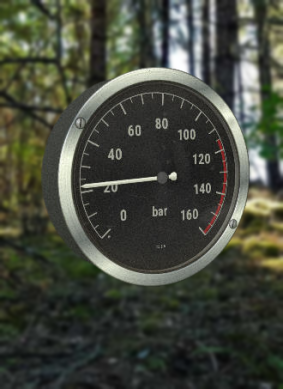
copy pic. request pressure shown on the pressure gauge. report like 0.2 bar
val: 22.5 bar
